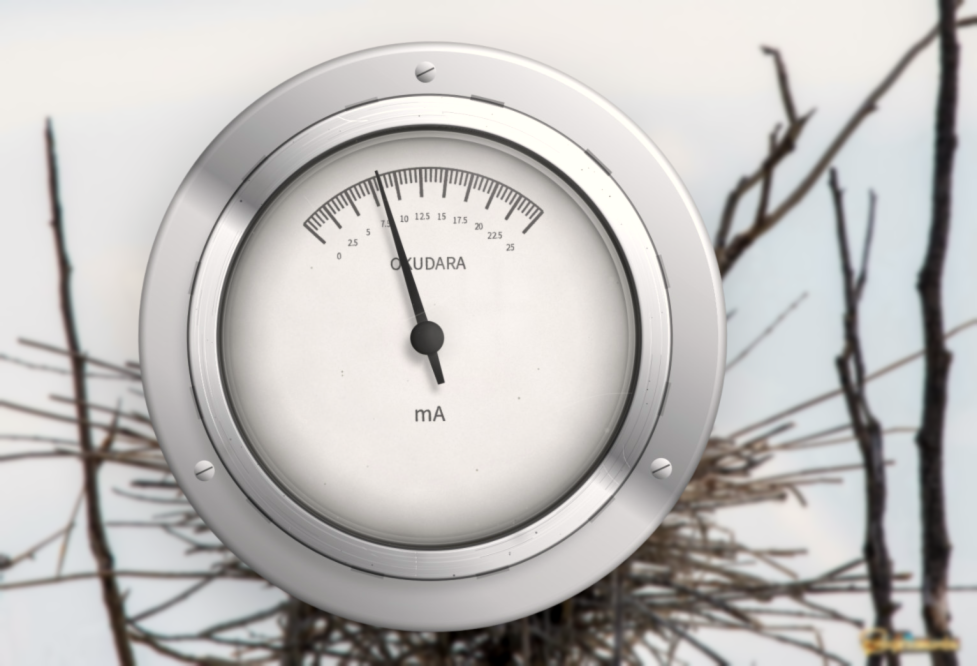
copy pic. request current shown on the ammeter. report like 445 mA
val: 8.5 mA
